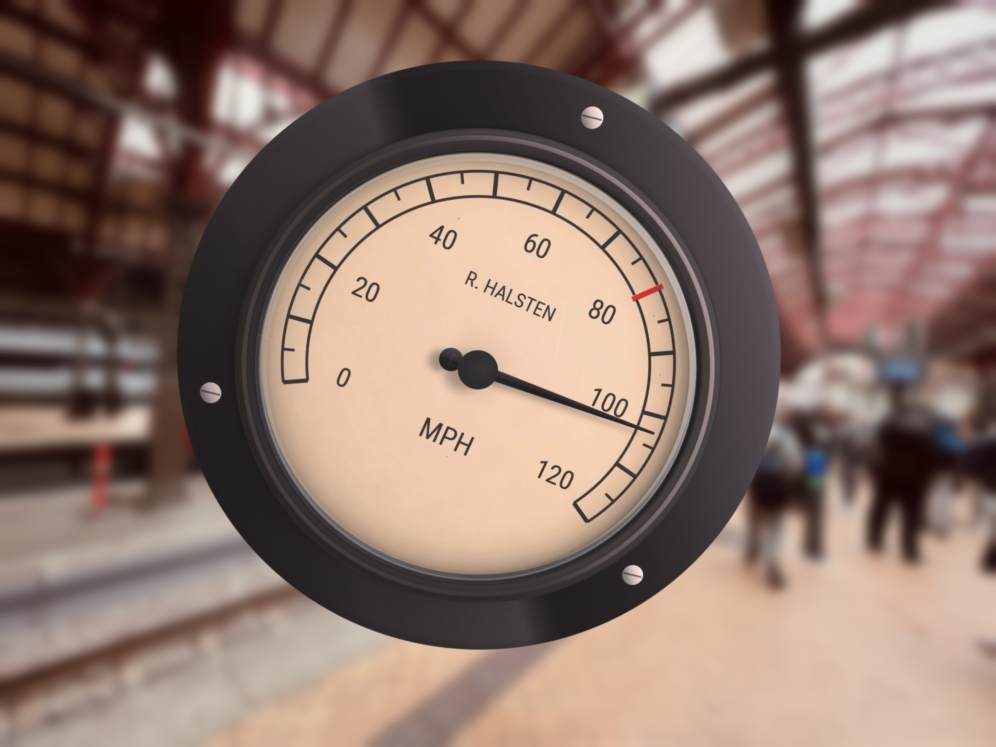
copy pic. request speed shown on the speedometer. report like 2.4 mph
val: 102.5 mph
